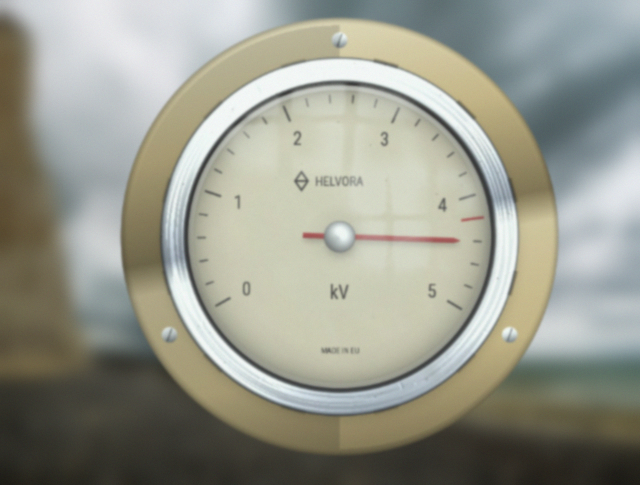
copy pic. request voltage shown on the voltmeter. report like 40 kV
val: 4.4 kV
